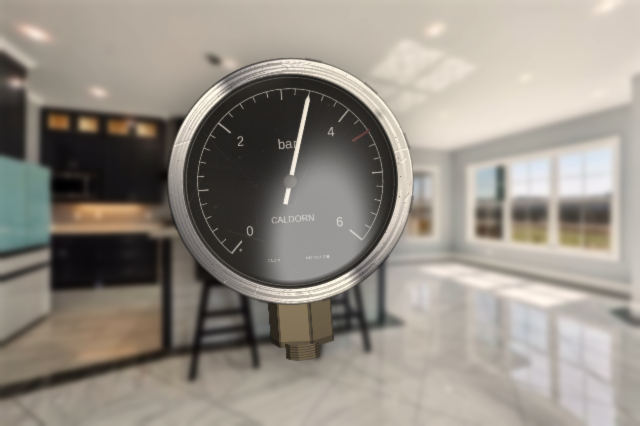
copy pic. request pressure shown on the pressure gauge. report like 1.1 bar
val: 3.4 bar
